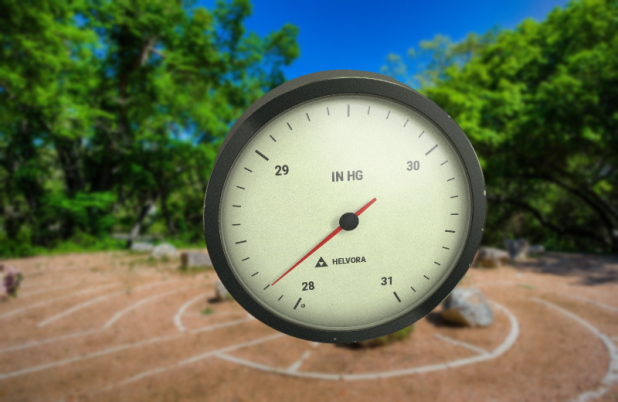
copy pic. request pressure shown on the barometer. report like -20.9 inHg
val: 28.2 inHg
